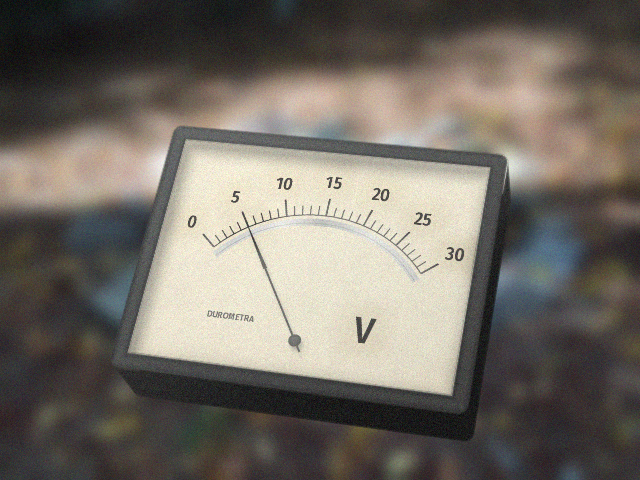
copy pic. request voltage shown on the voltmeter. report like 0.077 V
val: 5 V
